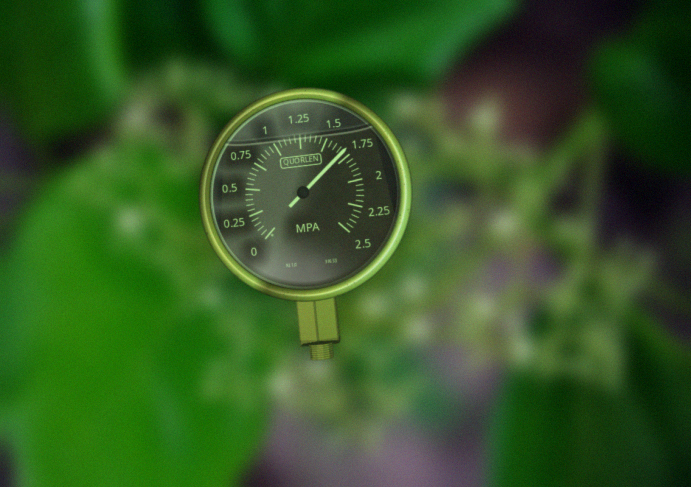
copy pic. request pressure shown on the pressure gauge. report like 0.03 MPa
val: 1.7 MPa
